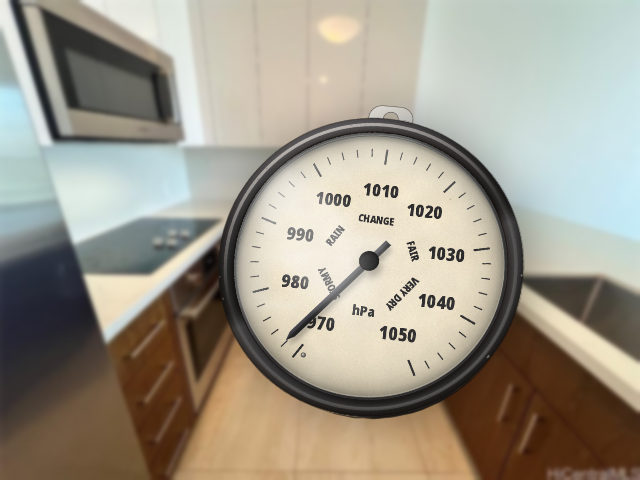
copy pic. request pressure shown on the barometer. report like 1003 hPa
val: 972 hPa
